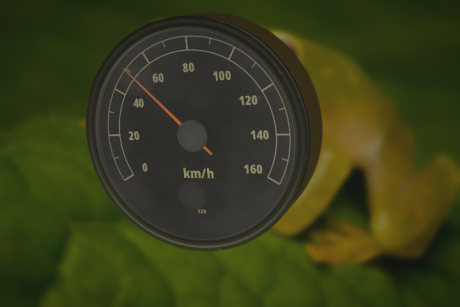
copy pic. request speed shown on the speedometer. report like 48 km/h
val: 50 km/h
